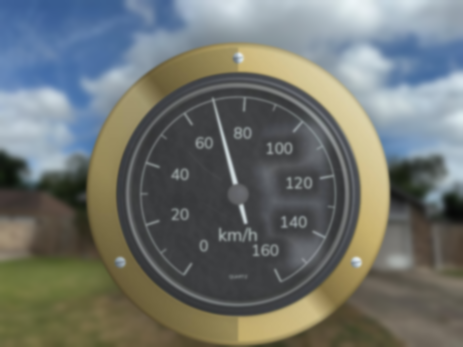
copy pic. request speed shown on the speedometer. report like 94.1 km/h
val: 70 km/h
